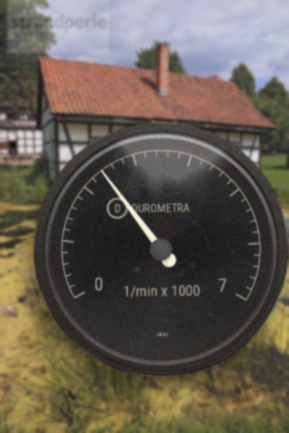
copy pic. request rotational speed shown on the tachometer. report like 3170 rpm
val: 2400 rpm
